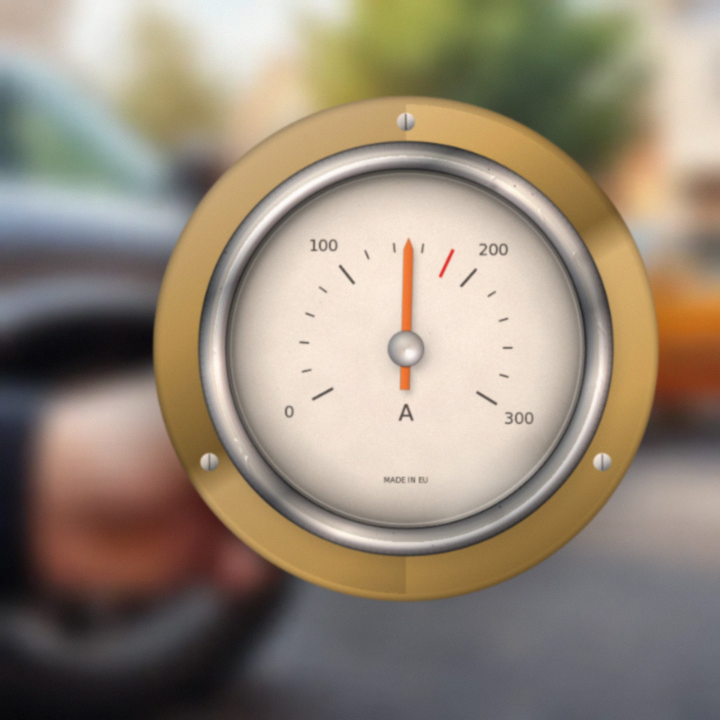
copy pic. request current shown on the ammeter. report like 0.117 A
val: 150 A
